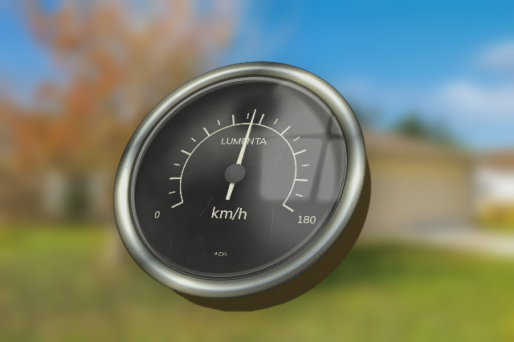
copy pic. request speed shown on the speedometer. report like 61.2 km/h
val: 95 km/h
